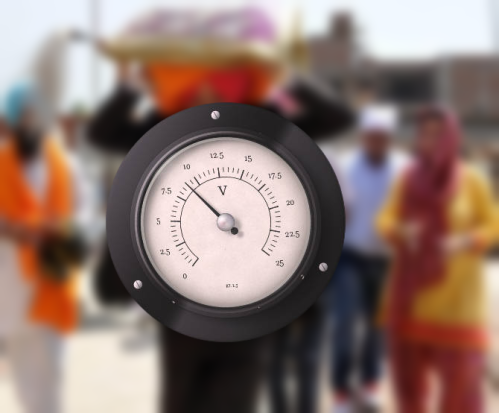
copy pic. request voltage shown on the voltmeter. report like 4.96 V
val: 9 V
